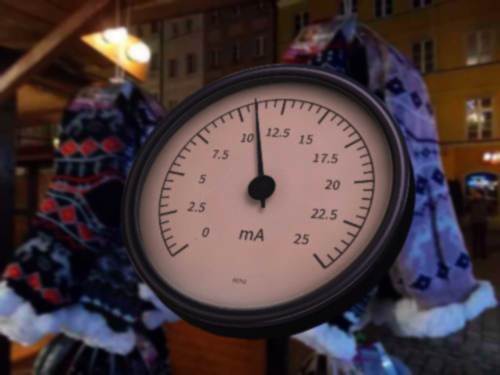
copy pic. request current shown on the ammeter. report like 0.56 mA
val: 11 mA
